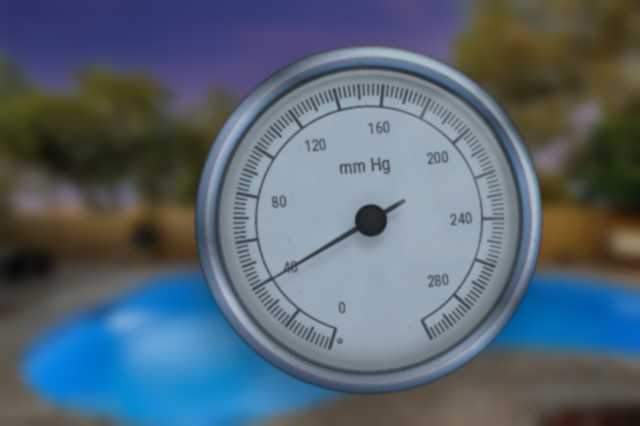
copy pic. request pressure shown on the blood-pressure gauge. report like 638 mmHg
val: 40 mmHg
